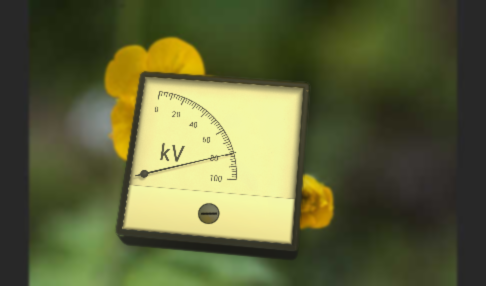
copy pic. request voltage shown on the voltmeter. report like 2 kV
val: 80 kV
